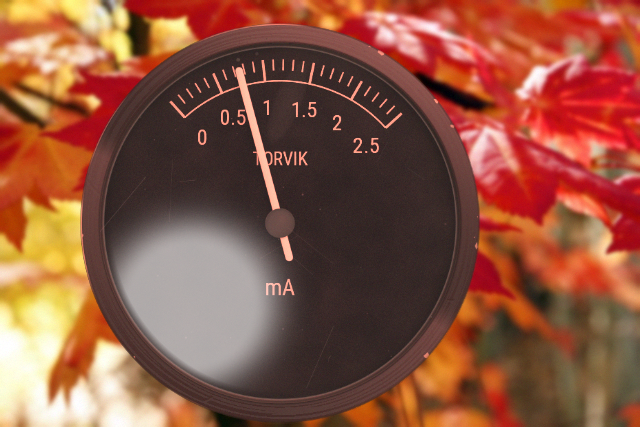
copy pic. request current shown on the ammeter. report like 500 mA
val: 0.75 mA
